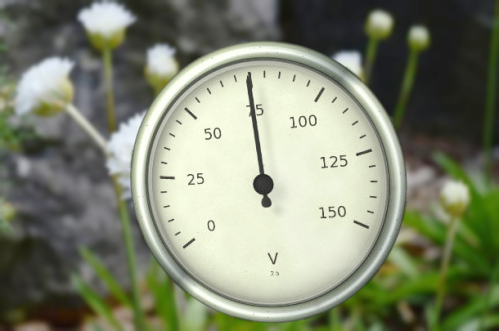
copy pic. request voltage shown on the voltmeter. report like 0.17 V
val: 75 V
